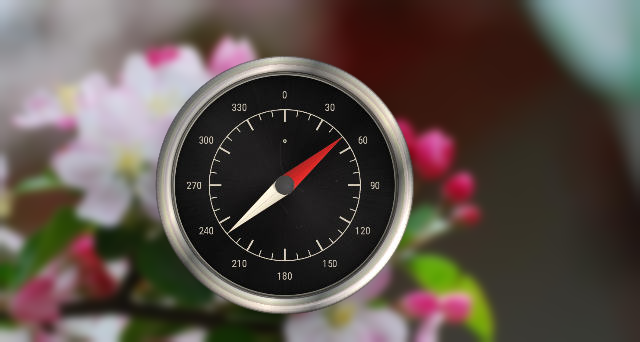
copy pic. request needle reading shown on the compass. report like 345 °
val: 50 °
